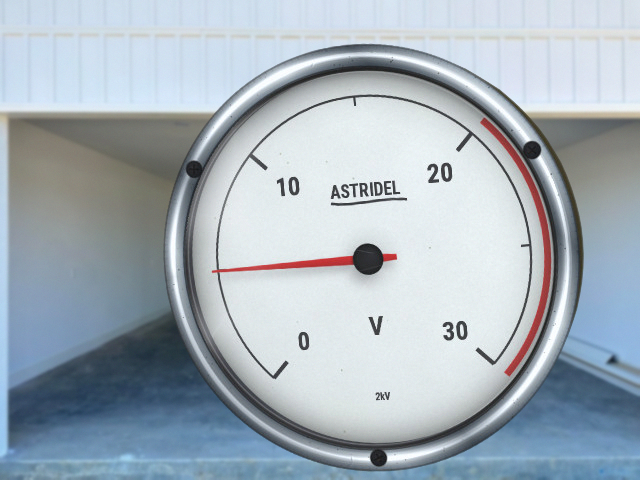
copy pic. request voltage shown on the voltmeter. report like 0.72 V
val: 5 V
